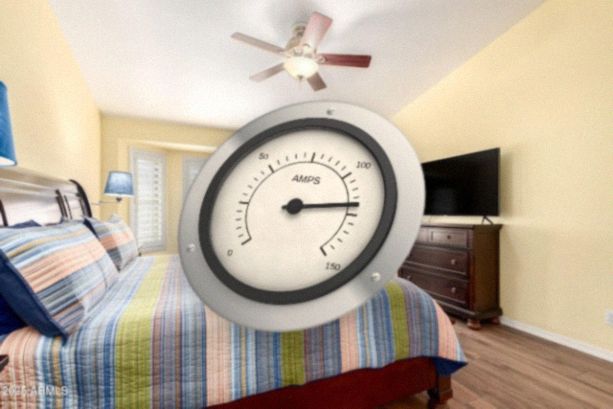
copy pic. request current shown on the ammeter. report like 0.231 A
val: 120 A
